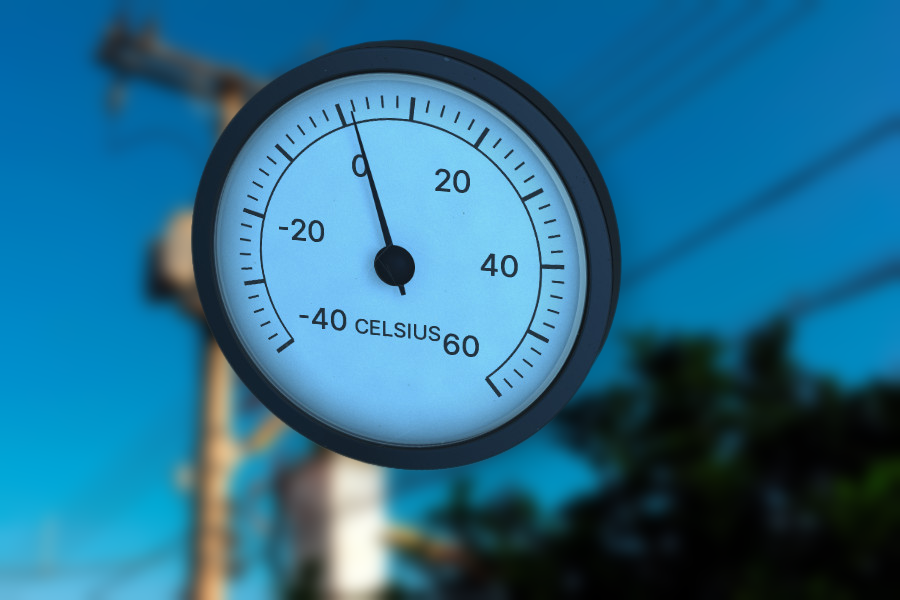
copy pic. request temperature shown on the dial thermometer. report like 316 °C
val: 2 °C
